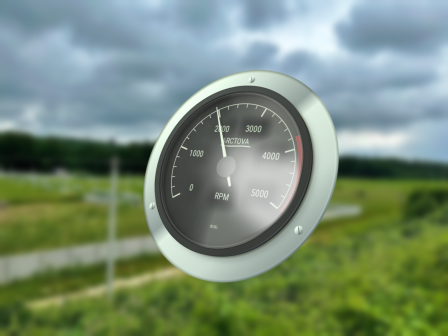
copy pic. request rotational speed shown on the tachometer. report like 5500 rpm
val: 2000 rpm
